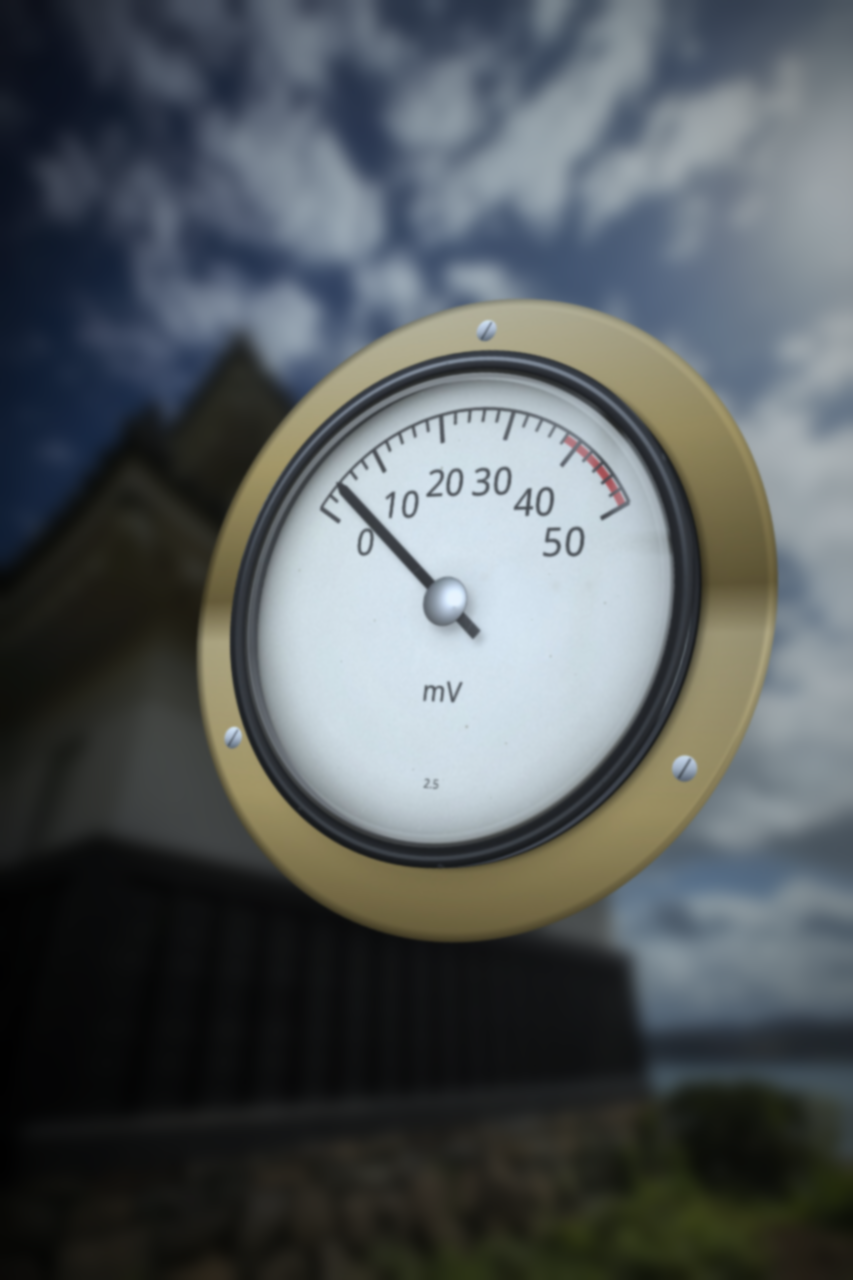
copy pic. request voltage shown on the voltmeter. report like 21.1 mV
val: 4 mV
